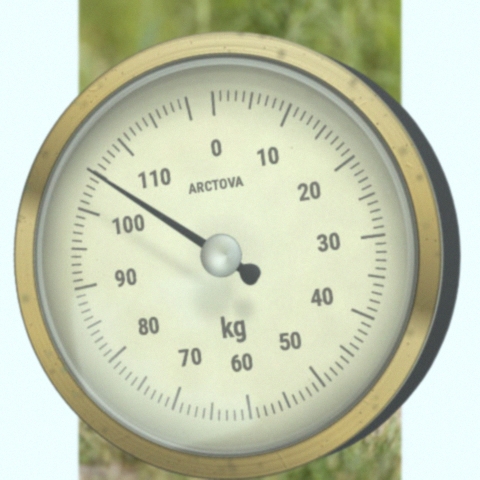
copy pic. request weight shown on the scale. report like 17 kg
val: 105 kg
